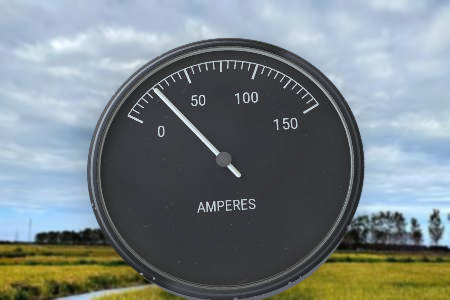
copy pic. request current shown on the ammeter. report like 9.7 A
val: 25 A
